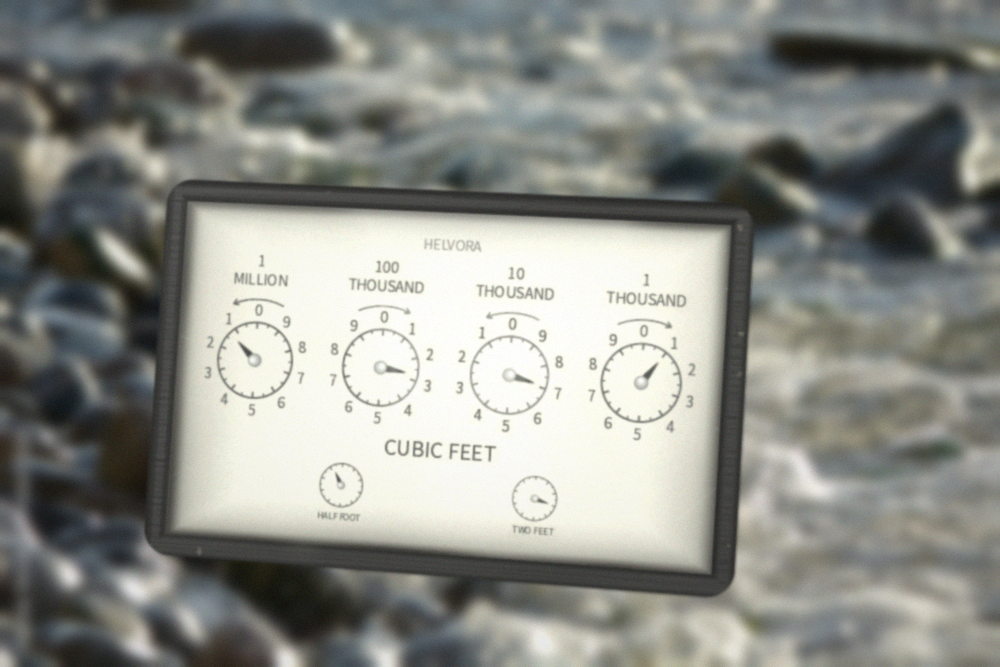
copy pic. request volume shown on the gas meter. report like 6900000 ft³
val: 127100 ft³
